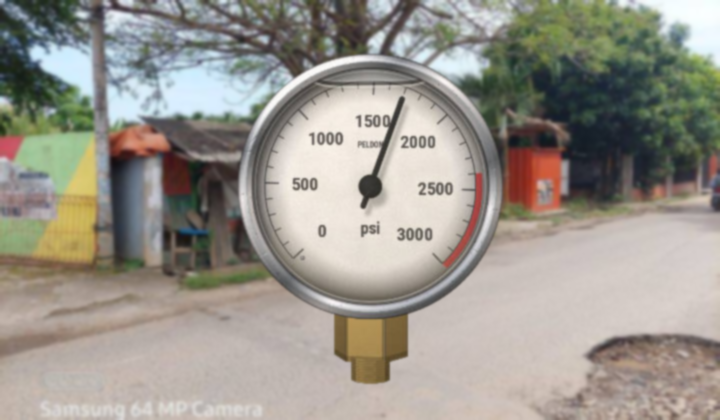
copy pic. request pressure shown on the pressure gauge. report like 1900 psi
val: 1700 psi
